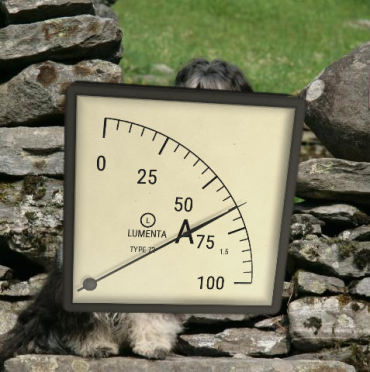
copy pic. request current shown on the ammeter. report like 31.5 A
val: 65 A
